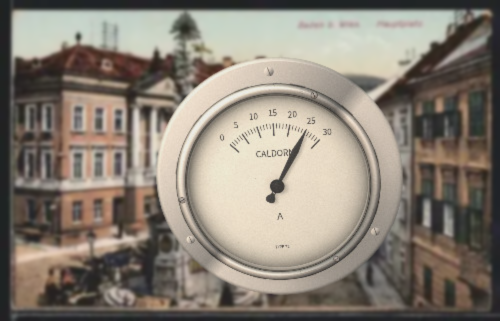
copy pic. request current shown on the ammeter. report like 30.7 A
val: 25 A
